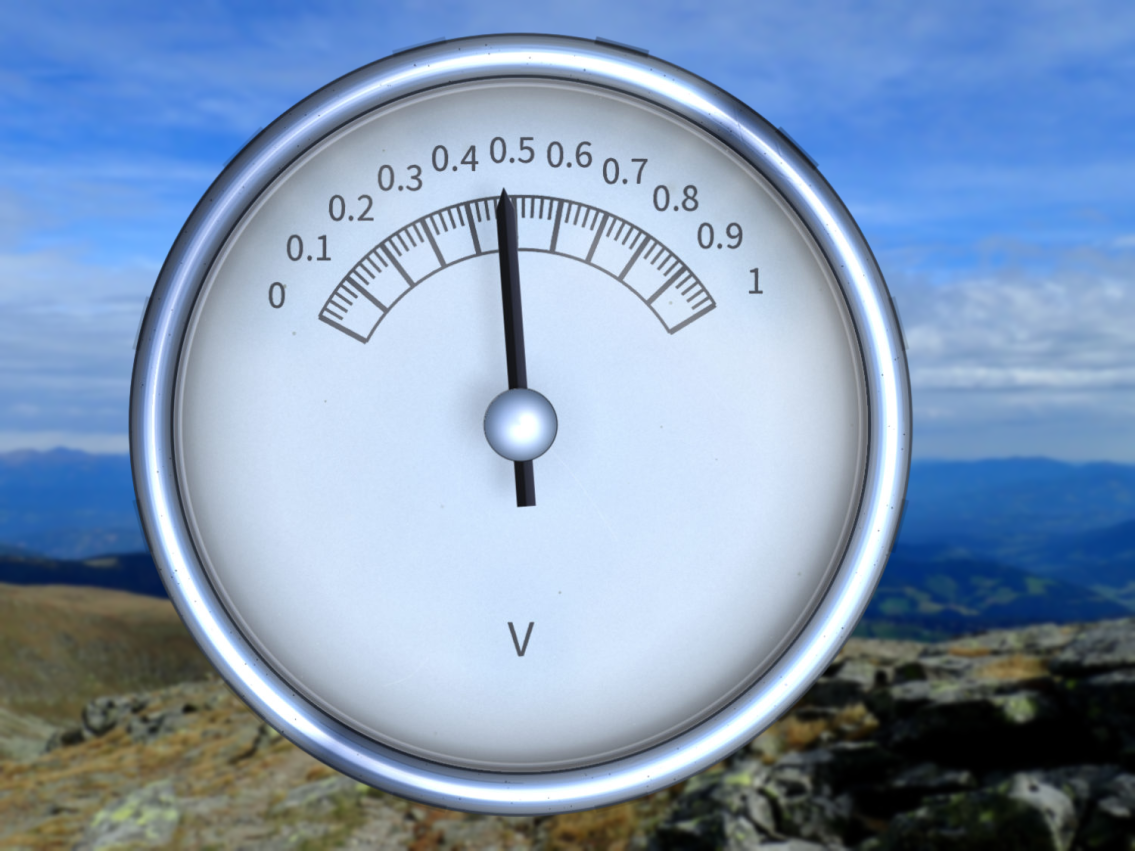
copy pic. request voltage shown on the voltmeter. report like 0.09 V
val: 0.48 V
